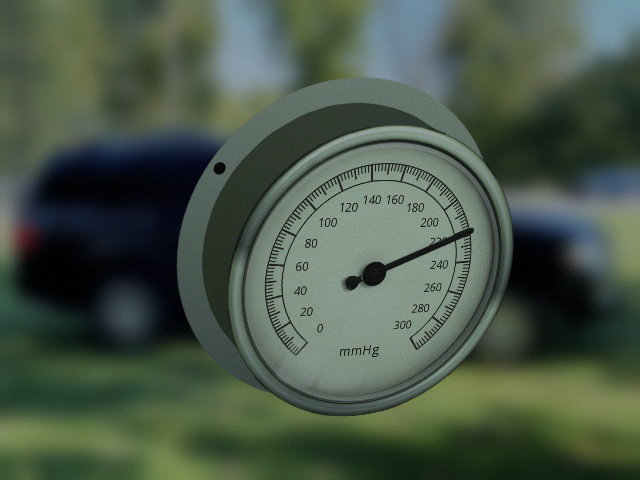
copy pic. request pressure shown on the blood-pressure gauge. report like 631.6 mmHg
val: 220 mmHg
